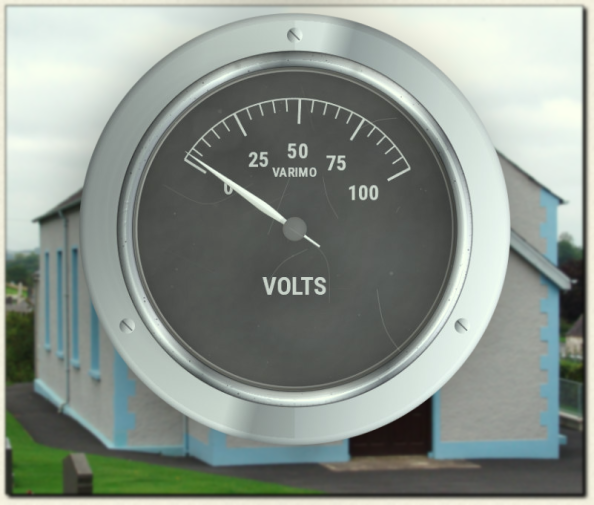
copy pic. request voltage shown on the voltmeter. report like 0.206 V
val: 2.5 V
